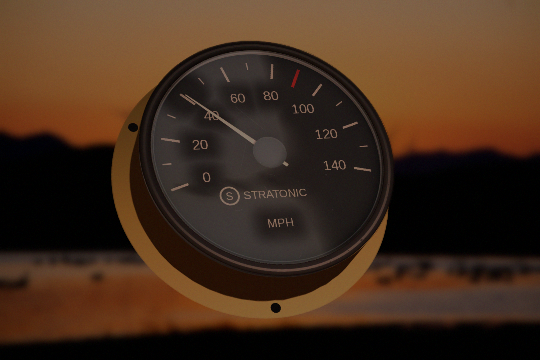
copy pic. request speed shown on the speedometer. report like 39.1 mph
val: 40 mph
